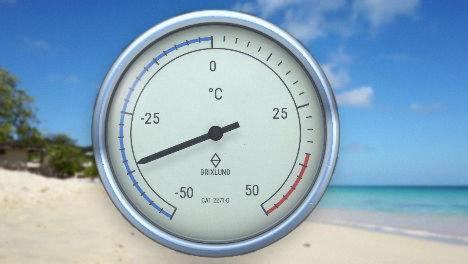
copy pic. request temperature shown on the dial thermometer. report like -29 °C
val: -36.25 °C
